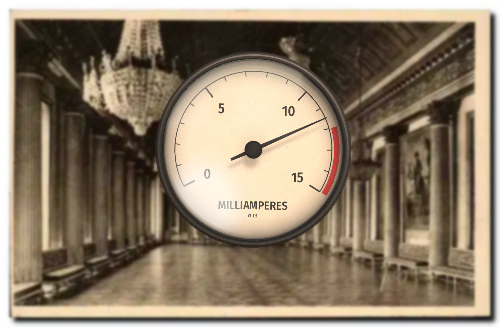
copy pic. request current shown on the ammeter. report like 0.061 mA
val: 11.5 mA
